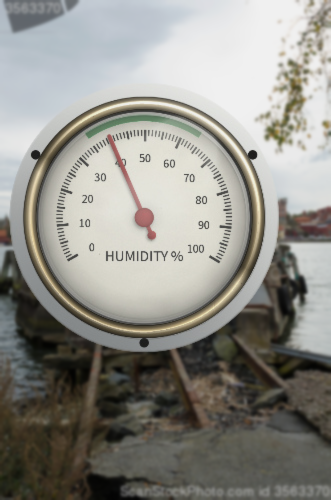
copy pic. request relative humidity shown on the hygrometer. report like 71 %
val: 40 %
